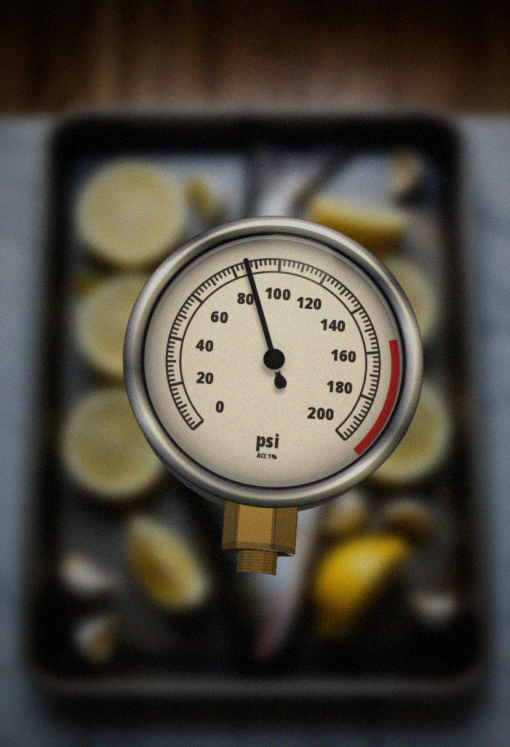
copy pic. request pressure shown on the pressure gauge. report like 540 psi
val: 86 psi
